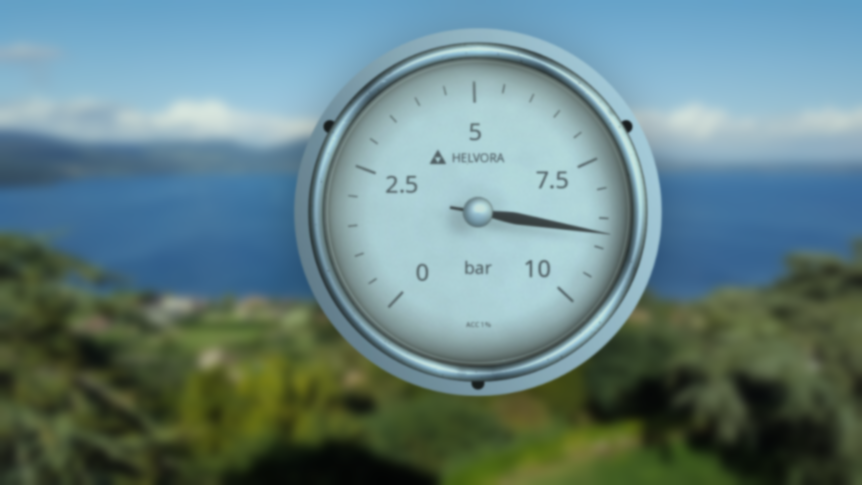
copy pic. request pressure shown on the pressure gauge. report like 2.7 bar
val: 8.75 bar
